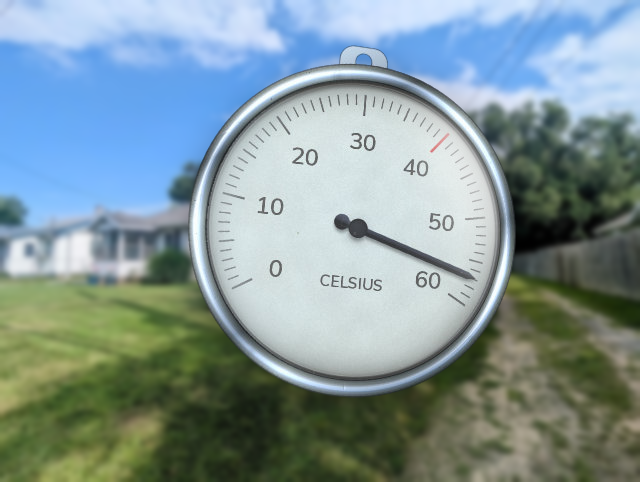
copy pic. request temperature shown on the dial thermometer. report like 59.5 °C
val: 57 °C
